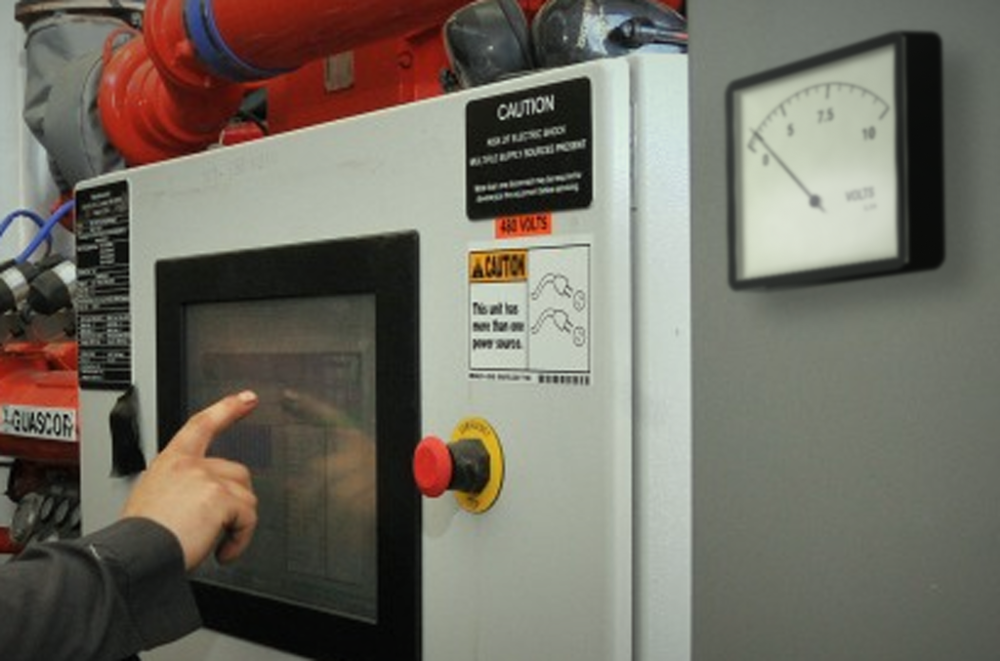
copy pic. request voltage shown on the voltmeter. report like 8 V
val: 2.5 V
